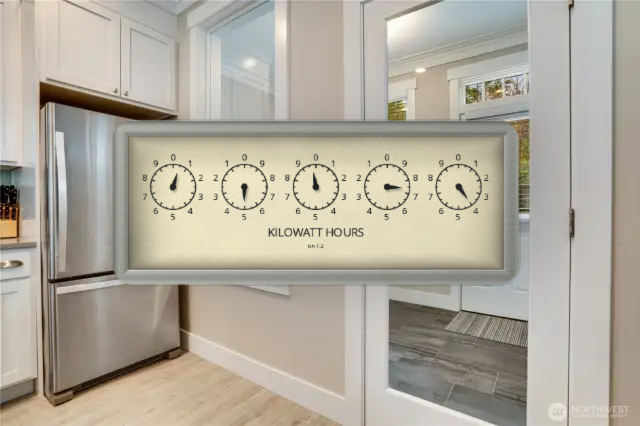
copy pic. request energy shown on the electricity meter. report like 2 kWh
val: 4974 kWh
